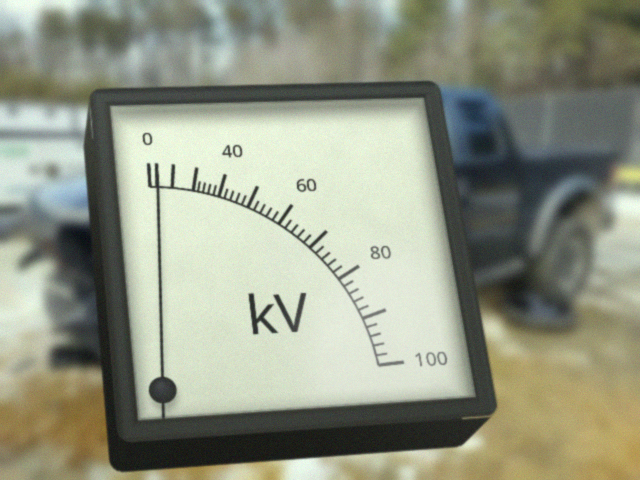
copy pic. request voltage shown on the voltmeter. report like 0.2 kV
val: 10 kV
